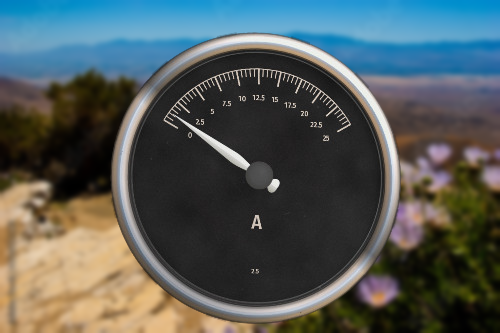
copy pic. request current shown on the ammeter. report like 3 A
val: 1 A
